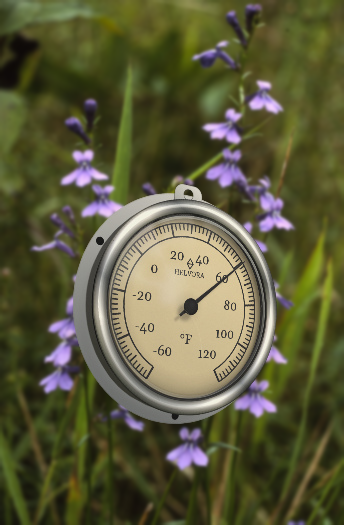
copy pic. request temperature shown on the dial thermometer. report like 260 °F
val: 60 °F
